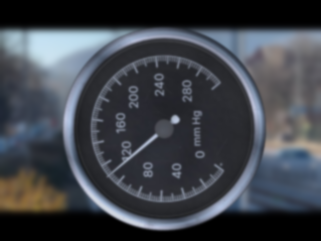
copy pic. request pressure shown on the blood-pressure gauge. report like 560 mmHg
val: 110 mmHg
